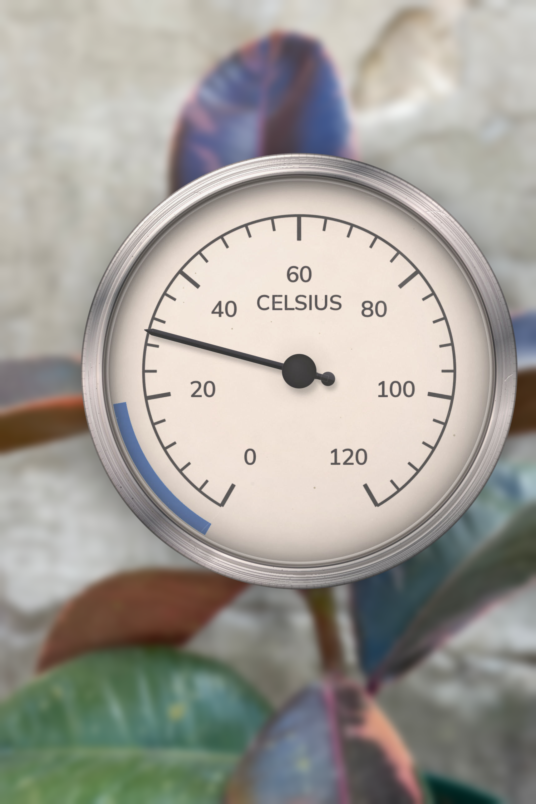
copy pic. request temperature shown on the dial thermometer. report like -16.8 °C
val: 30 °C
